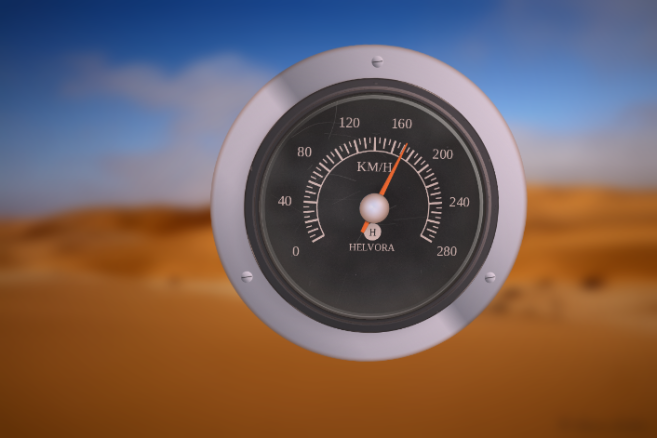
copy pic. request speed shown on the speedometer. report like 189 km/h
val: 170 km/h
